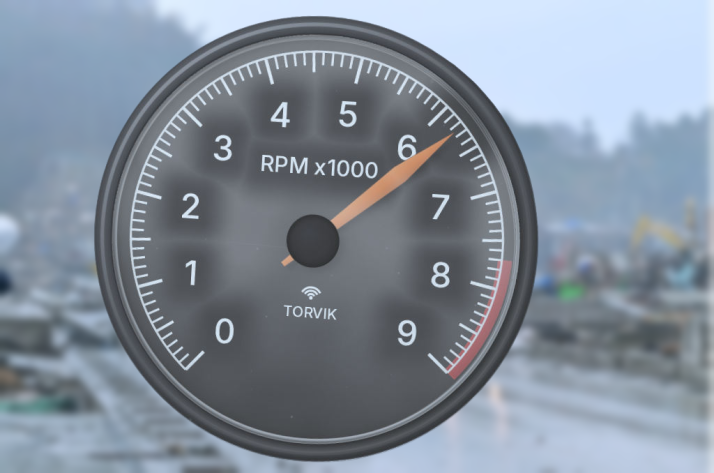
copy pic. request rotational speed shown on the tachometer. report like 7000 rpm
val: 6250 rpm
